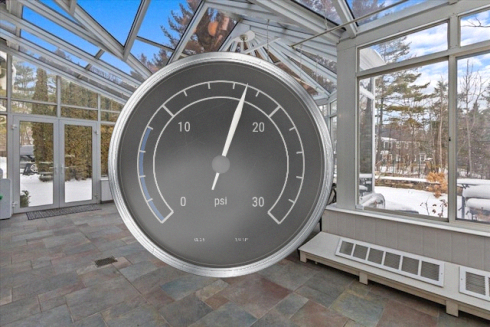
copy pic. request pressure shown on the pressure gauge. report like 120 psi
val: 17 psi
